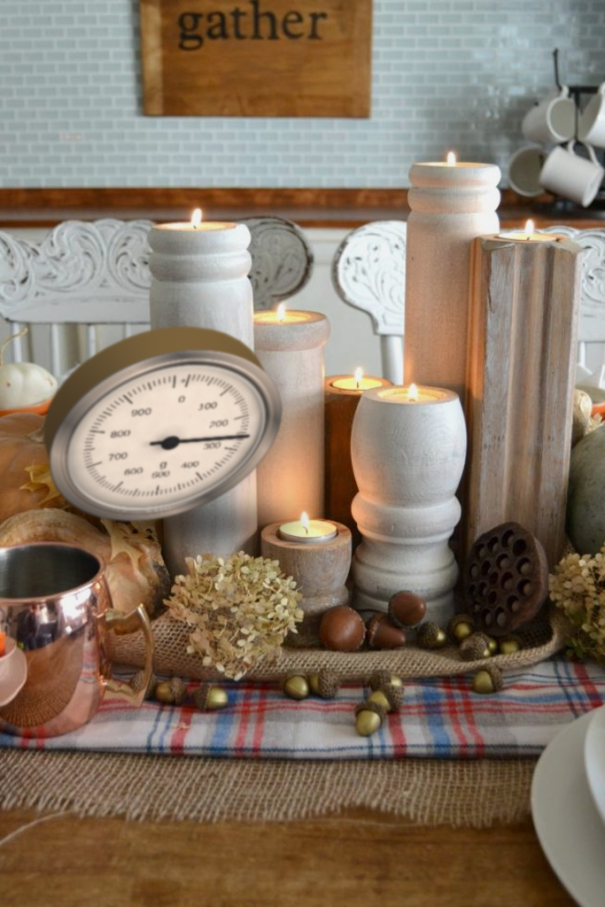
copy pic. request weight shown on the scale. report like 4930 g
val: 250 g
